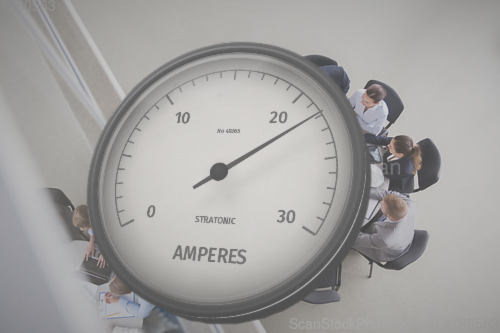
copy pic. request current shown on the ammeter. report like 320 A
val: 22 A
